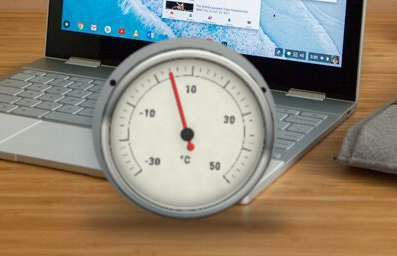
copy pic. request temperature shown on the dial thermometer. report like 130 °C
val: 4 °C
